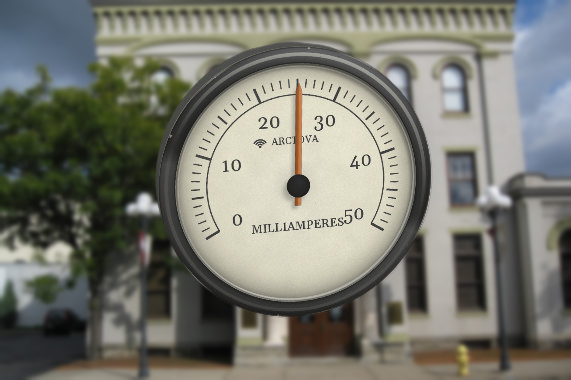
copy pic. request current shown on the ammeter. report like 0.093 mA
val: 25 mA
